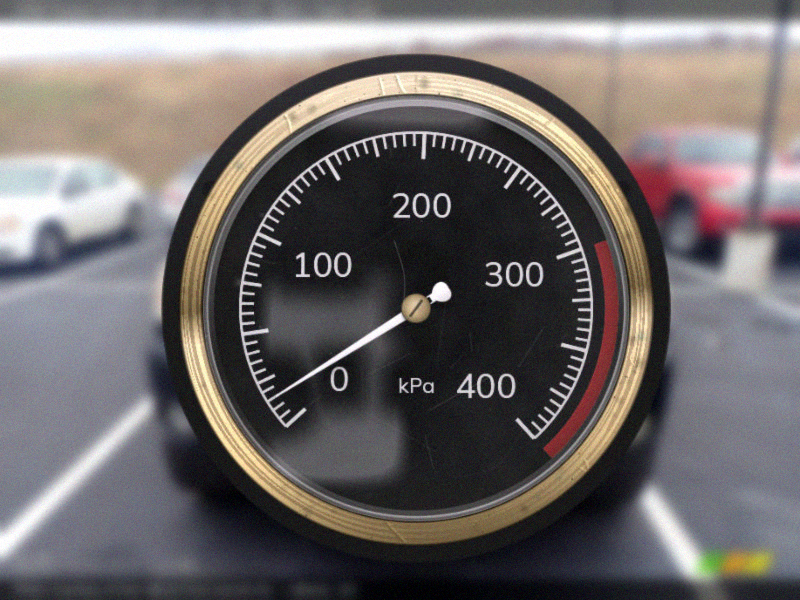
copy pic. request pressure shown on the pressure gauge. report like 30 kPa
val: 15 kPa
